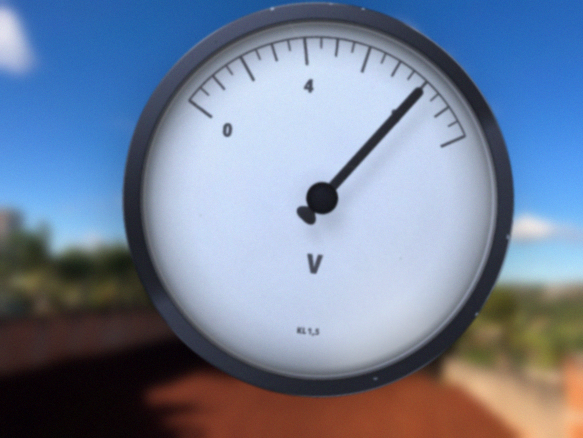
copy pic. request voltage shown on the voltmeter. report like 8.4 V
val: 8 V
